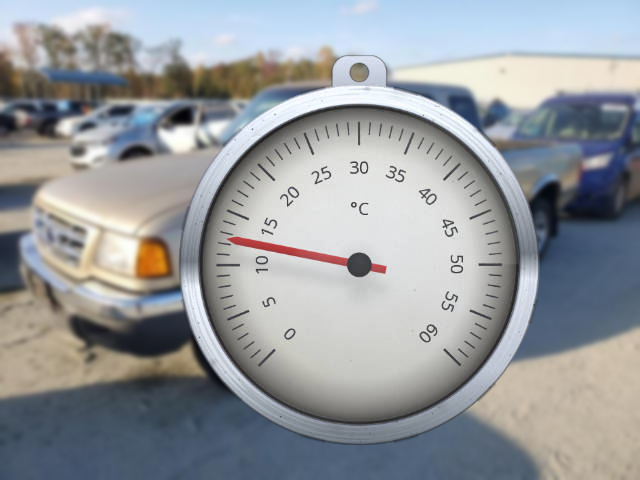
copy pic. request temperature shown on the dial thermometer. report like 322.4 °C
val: 12.5 °C
